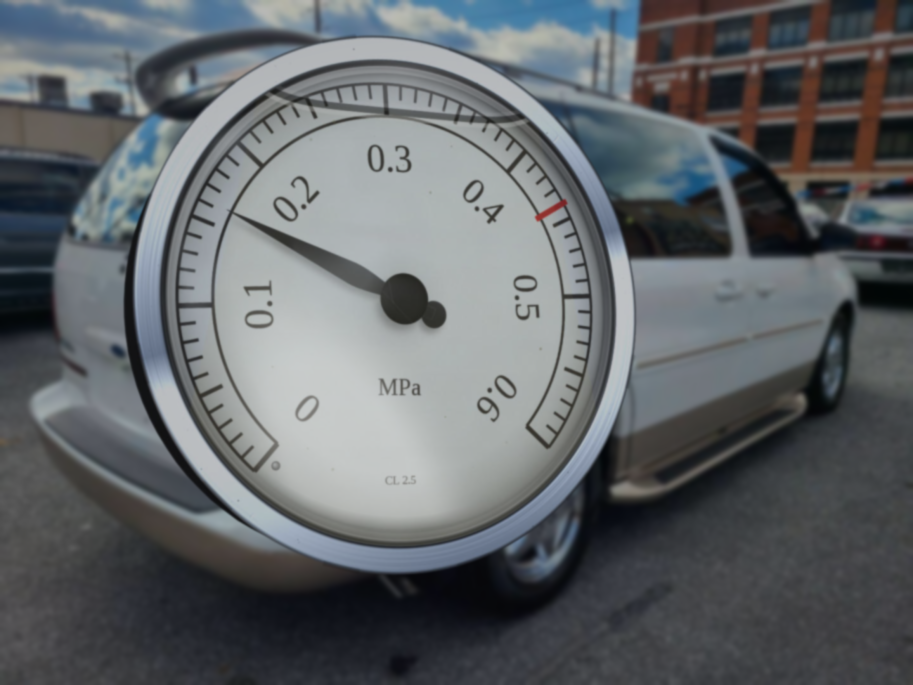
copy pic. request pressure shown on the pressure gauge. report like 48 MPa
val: 0.16 MPa
